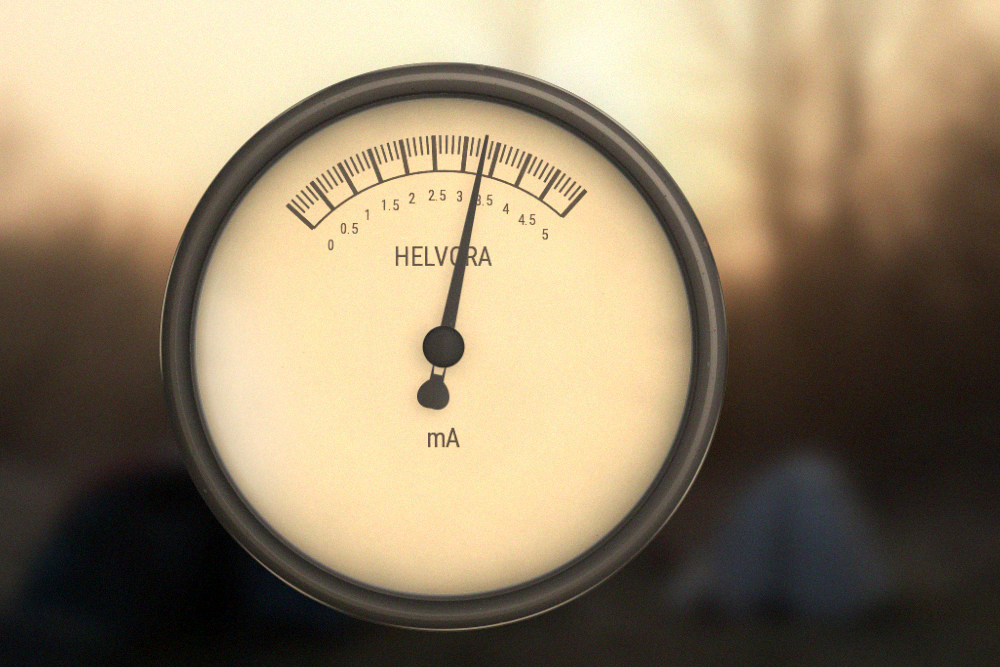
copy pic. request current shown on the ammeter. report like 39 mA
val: 3.3 mA
